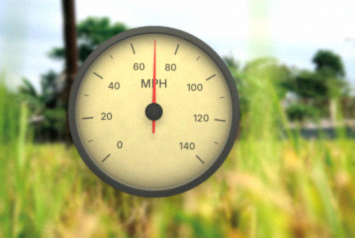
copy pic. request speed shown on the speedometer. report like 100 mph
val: 70 mph
